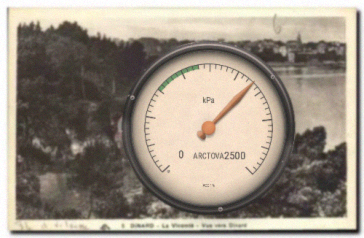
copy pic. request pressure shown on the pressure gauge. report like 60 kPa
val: 1650 kPa
